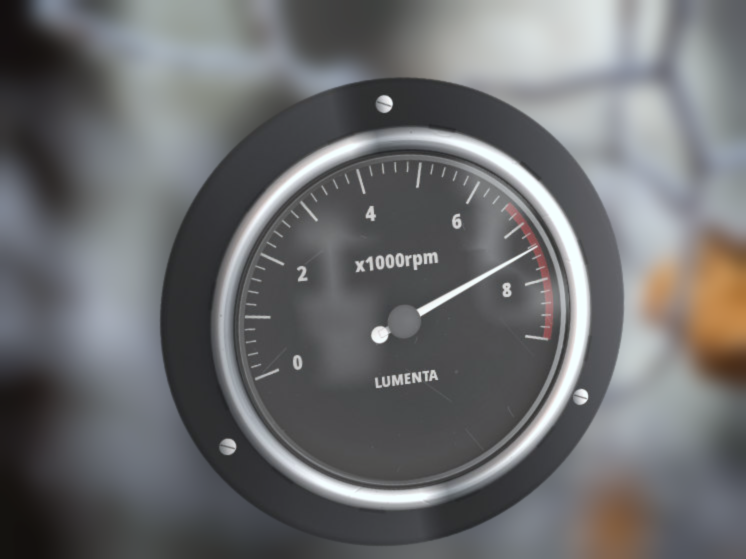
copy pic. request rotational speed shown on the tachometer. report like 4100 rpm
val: 7400 rpm
